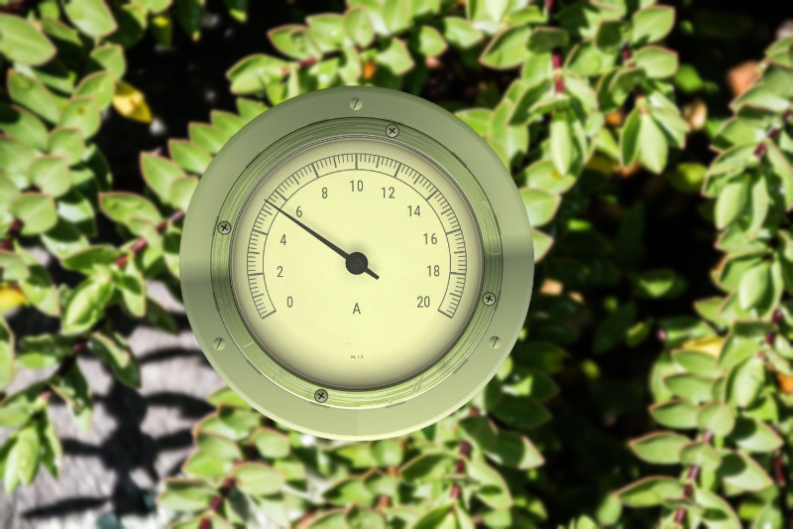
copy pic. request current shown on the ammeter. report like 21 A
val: 5.4 A
